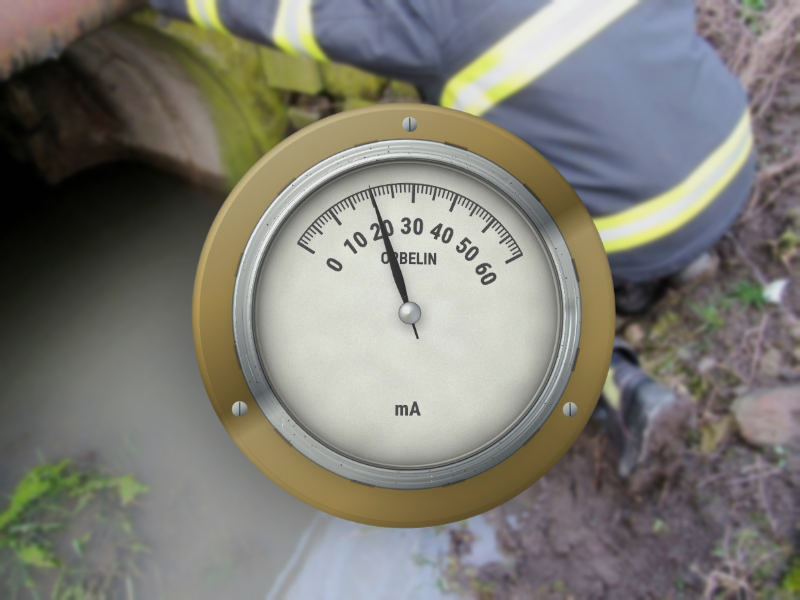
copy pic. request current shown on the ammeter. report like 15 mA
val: 20 mA
